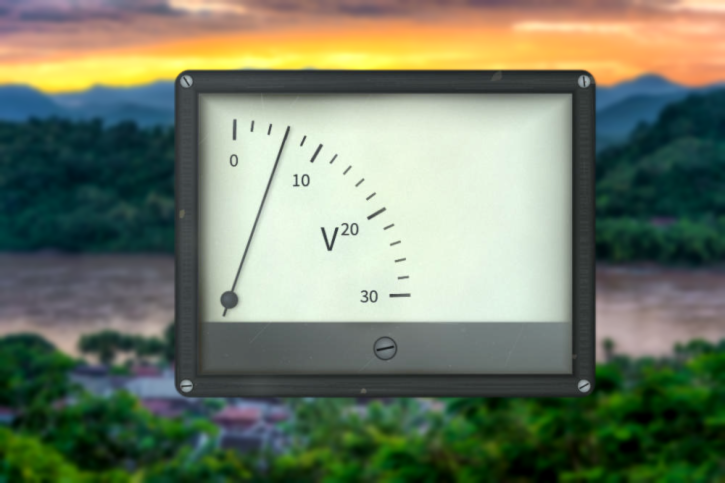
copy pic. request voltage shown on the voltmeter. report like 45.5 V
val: 6 V
